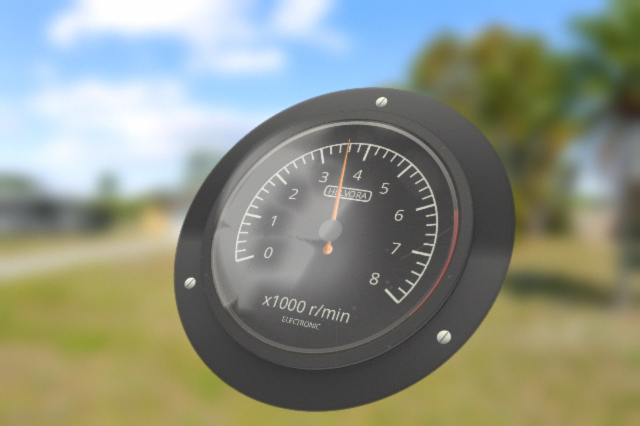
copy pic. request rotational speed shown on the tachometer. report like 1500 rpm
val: 3600 rpm
